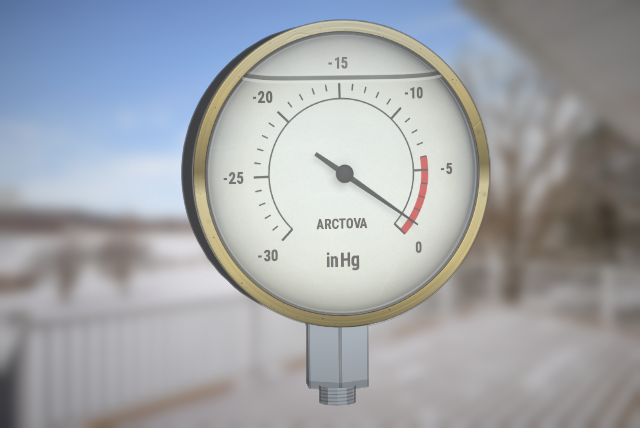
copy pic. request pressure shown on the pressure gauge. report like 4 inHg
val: -1 inHg
